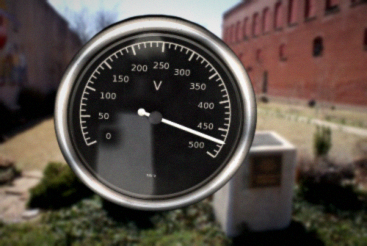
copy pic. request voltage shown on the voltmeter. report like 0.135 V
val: 470 V
